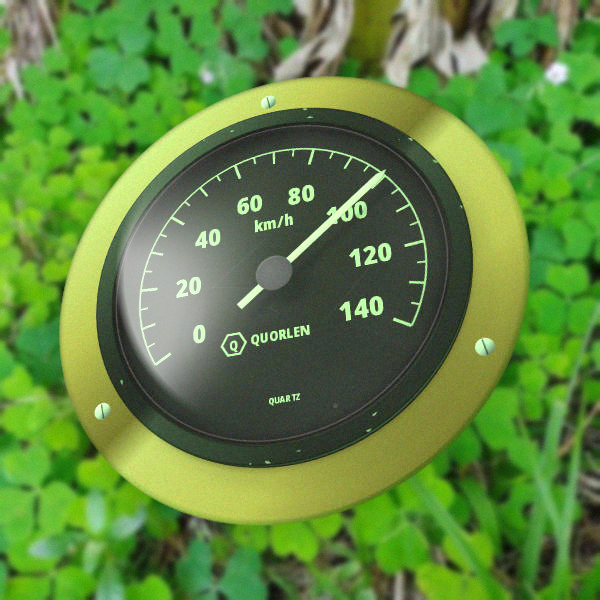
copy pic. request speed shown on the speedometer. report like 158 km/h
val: 100 km/h
